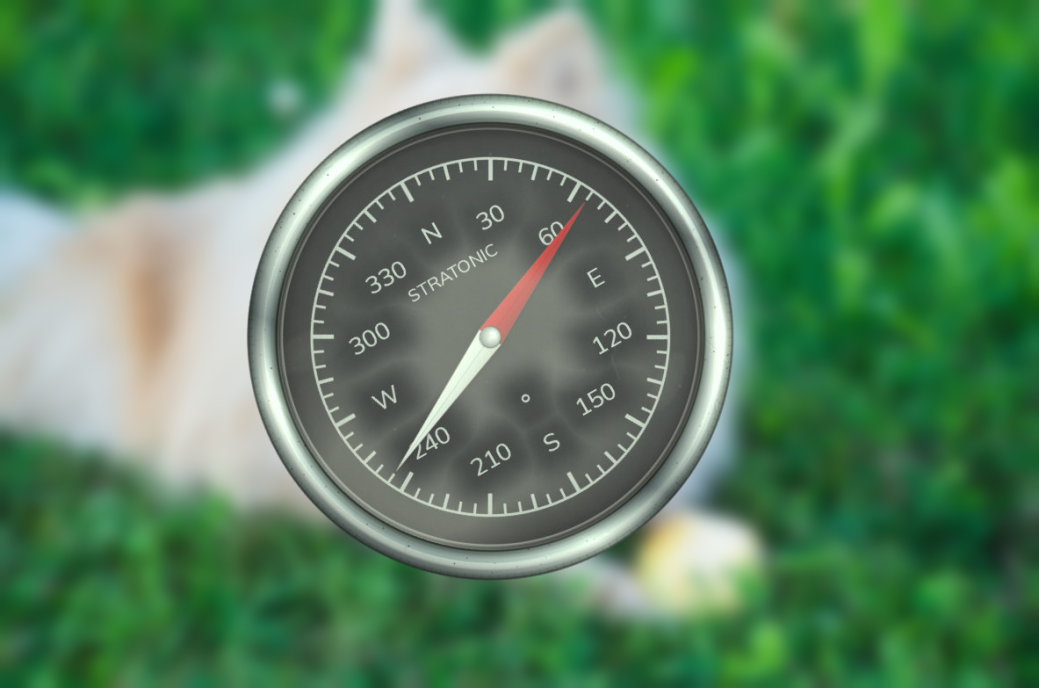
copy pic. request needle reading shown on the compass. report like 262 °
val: 65 °
